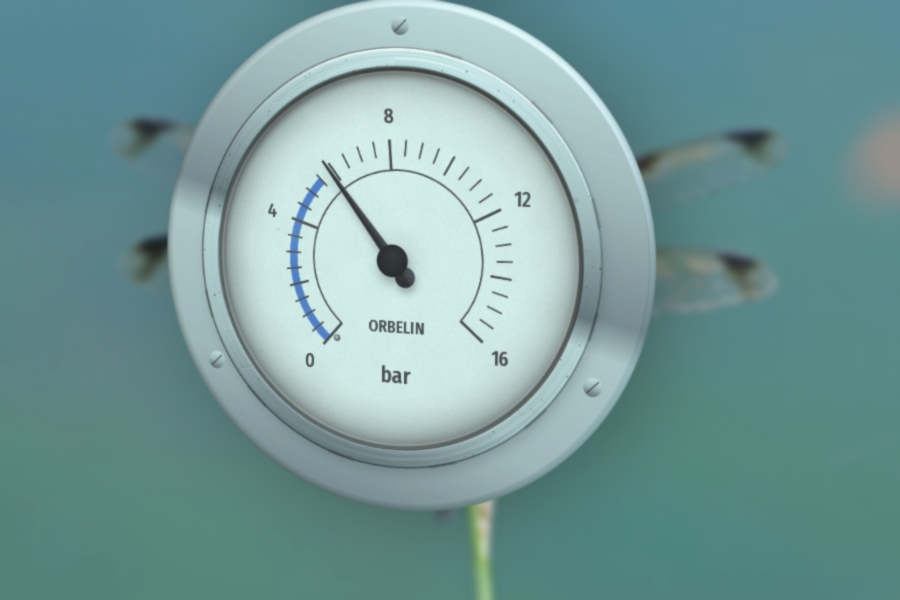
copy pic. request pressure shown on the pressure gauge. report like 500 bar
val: 6 bar
